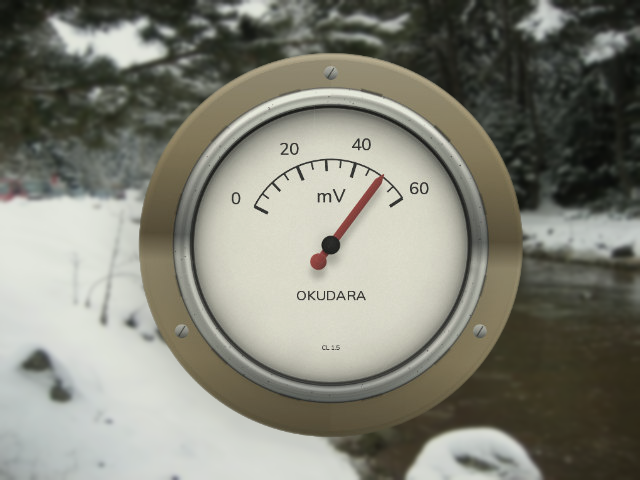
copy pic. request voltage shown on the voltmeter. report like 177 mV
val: 50 mV
